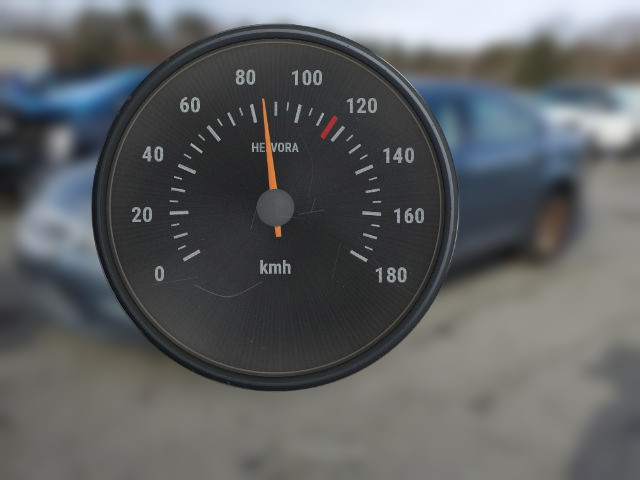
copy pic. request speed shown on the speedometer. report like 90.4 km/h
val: 85 km/h
